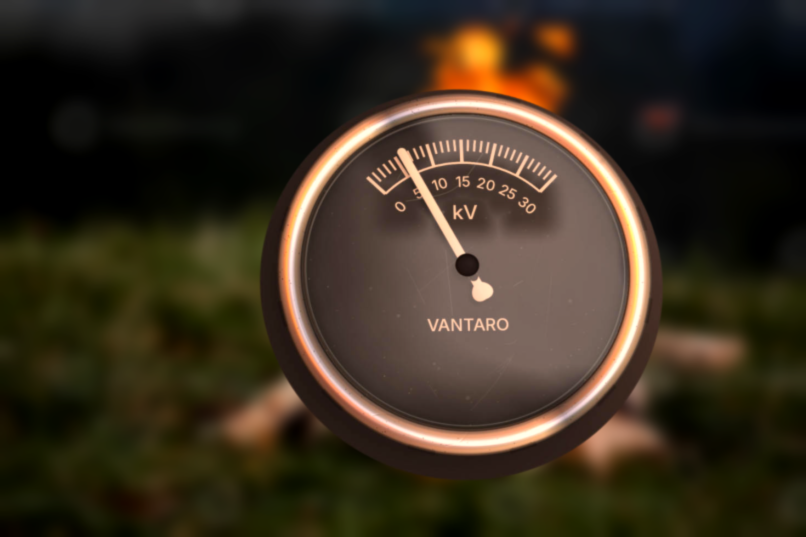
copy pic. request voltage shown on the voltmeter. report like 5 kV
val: 6 kV
